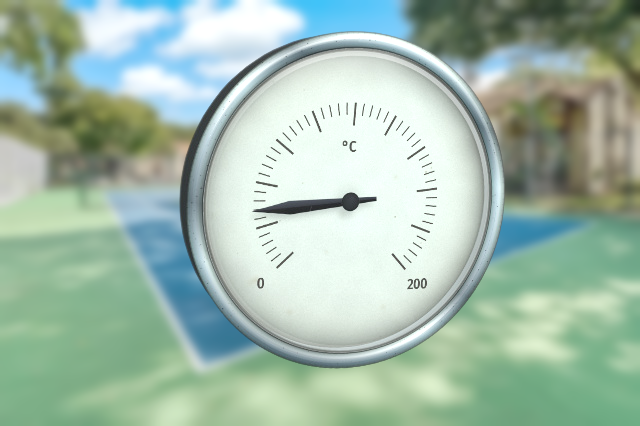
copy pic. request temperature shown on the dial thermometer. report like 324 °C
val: 28 °C
